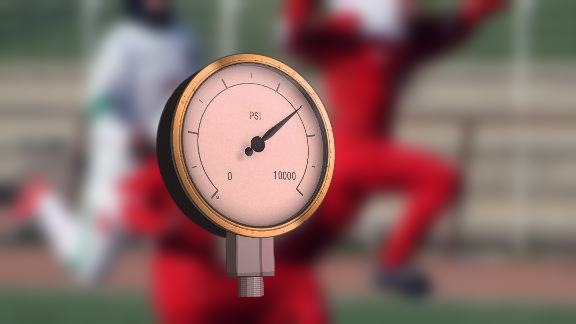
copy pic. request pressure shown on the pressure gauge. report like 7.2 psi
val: 7000 psi
